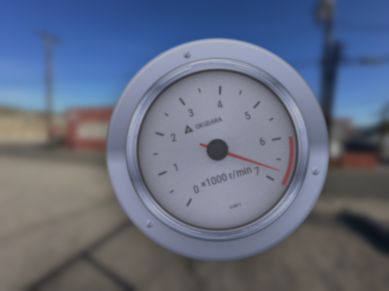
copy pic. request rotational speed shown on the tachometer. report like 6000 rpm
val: 6750 rpm
